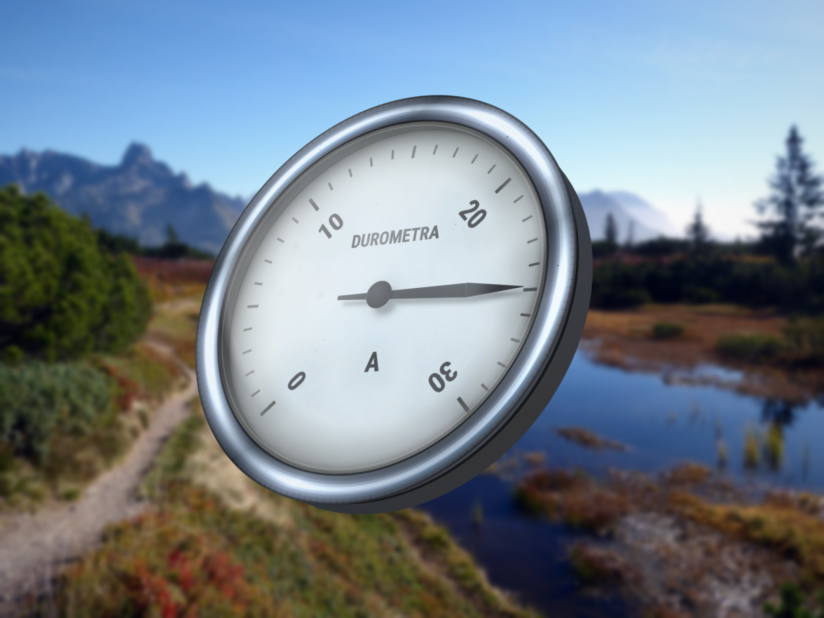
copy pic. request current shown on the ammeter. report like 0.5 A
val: 25 A
